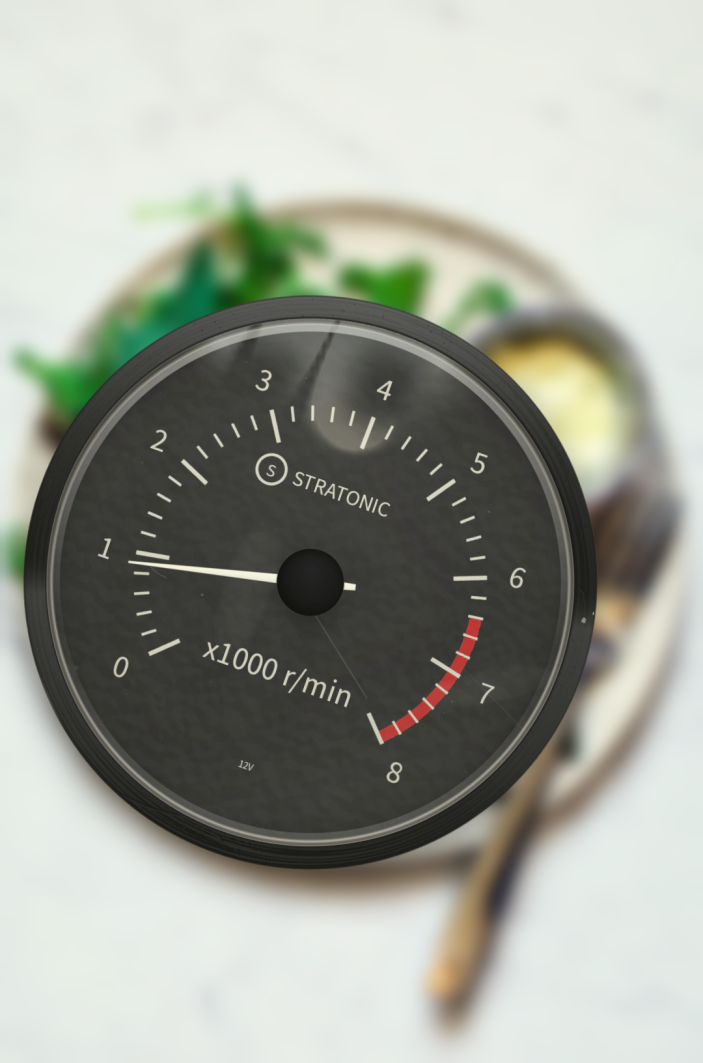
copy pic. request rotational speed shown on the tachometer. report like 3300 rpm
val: 900 rpm
